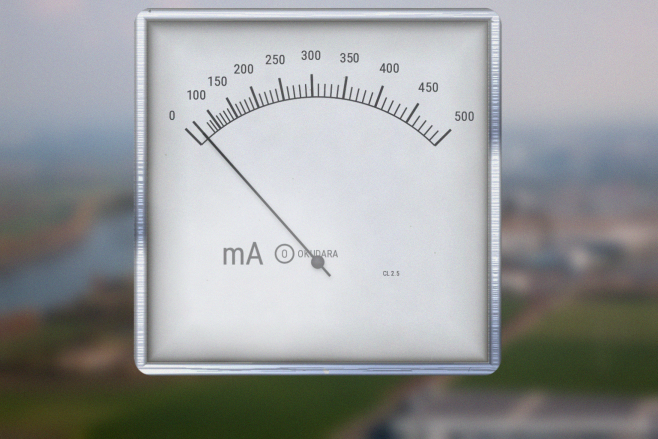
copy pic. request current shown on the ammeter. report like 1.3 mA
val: 50 mA
